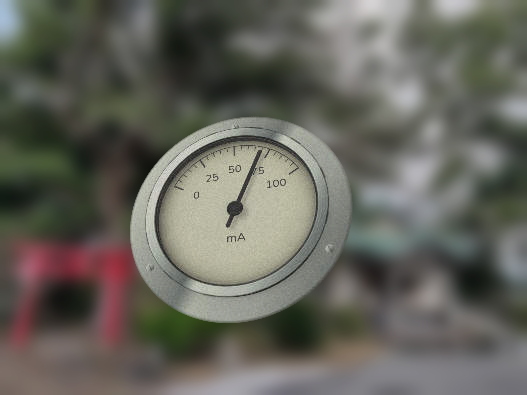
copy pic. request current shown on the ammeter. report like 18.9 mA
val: 70 mA
